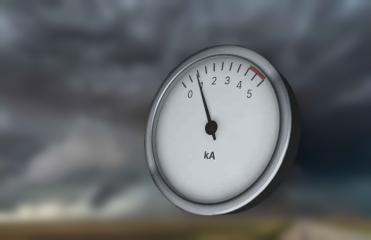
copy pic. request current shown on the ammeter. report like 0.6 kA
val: 1 kA
